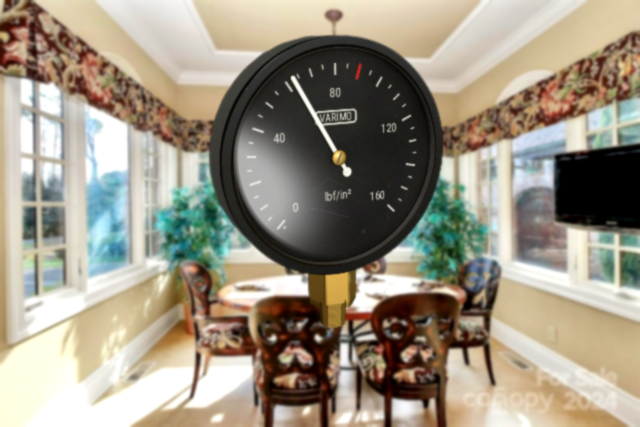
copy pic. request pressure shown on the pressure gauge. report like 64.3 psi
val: 62.5 psi
